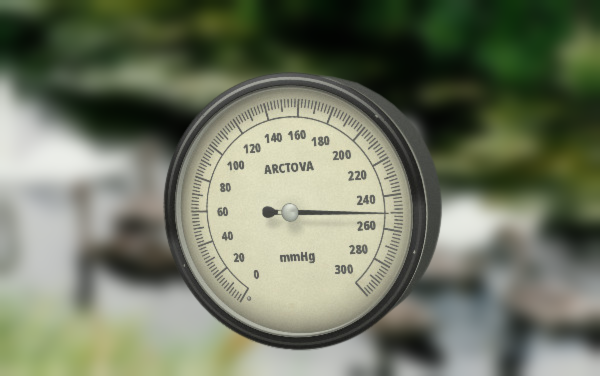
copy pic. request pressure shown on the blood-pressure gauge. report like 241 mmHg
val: 250 mmHg
